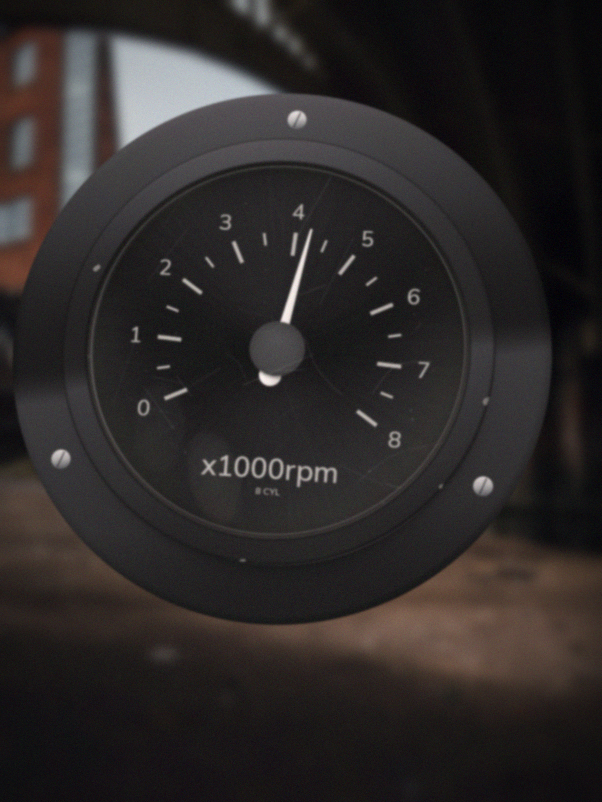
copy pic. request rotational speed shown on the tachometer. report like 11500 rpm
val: 4250 rpm
